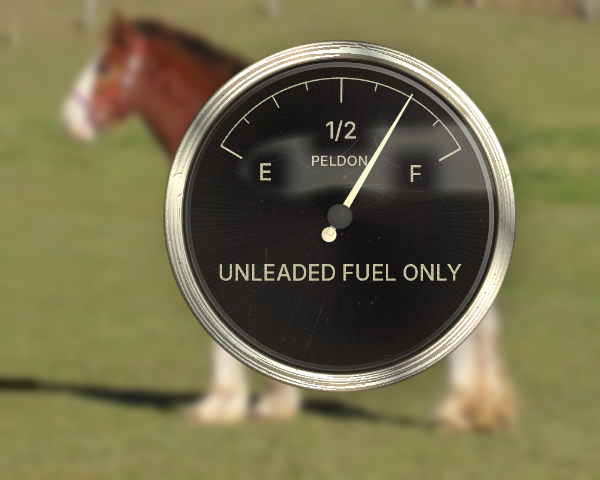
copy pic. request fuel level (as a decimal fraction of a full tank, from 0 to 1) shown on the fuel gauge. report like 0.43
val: 0.75
